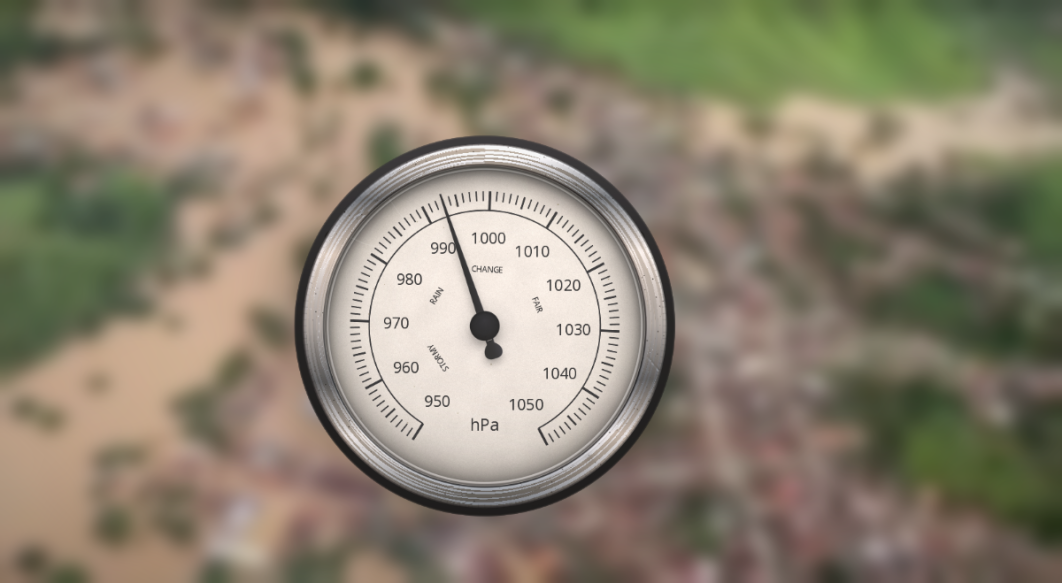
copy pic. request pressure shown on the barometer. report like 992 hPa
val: 993 hPa
